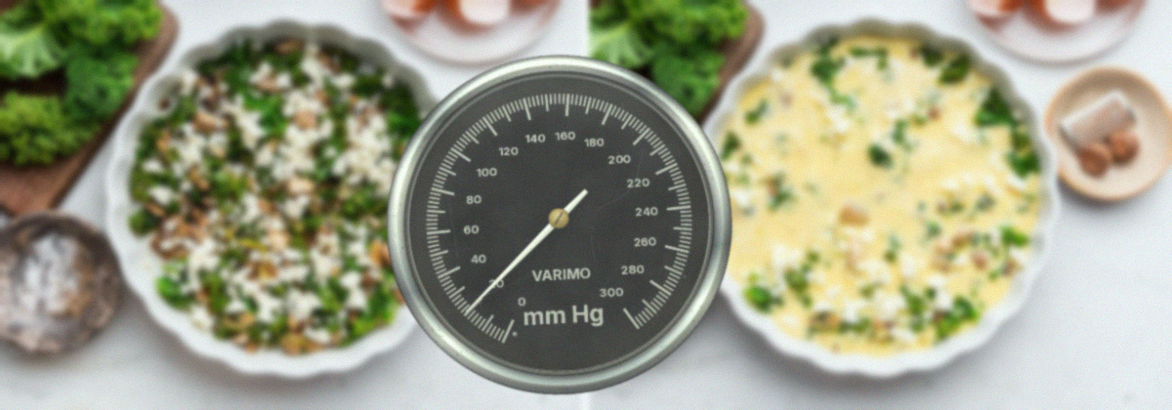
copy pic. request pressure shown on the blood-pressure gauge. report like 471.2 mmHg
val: 20 mmHg
